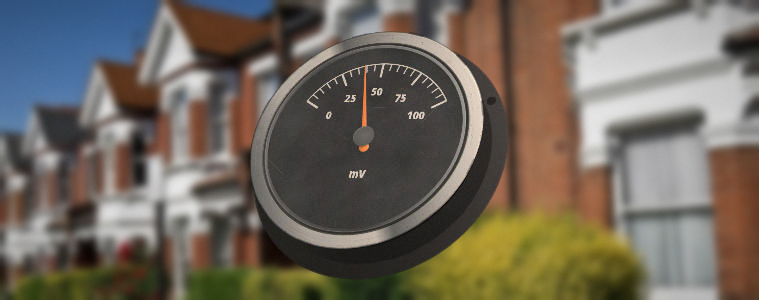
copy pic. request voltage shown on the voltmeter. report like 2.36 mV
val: 40 mV
